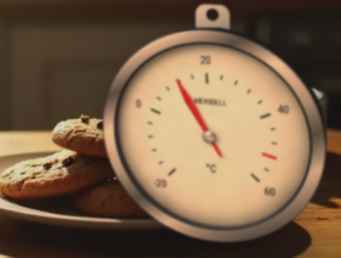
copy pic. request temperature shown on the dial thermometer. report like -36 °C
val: 12 °C
